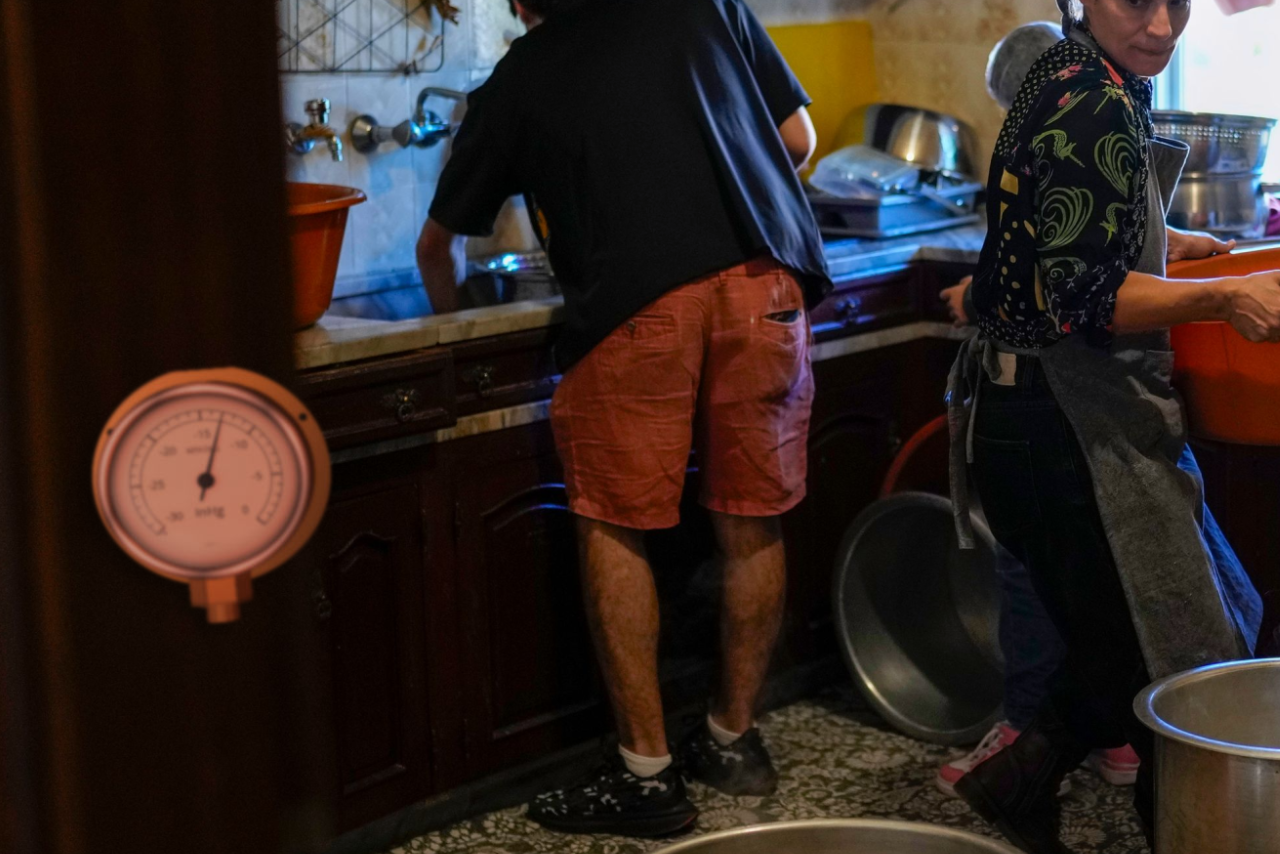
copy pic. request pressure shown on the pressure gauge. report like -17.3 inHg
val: -13 inHg
